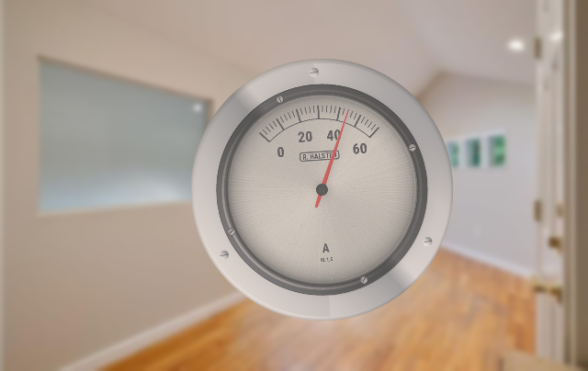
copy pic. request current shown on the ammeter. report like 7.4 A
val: 44 A
